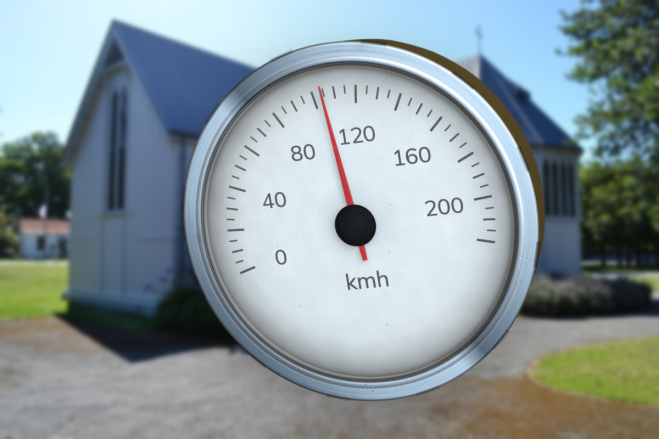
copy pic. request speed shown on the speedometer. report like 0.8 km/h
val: 105 km/h
